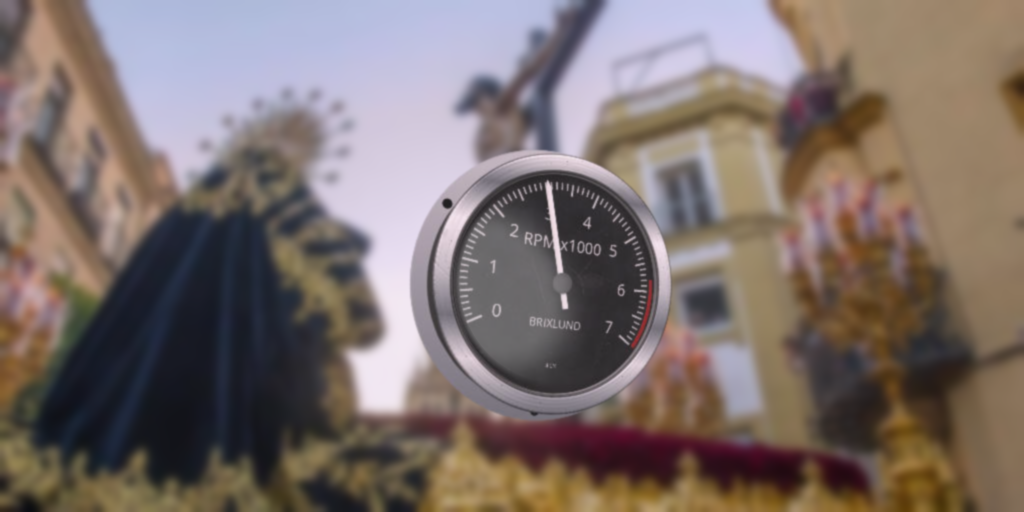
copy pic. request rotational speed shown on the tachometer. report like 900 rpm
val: 3000 rpm
